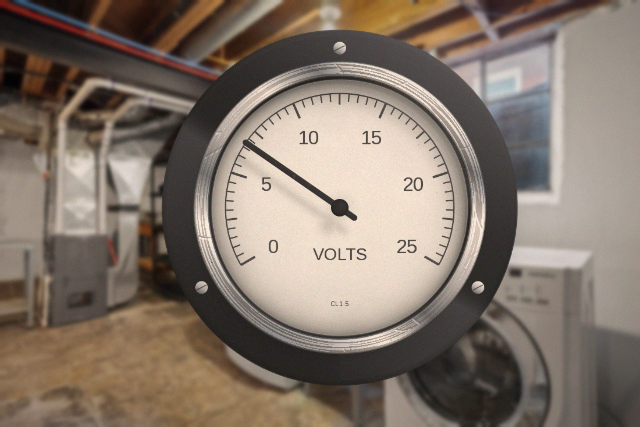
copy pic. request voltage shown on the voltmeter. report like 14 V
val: 6.75 V
